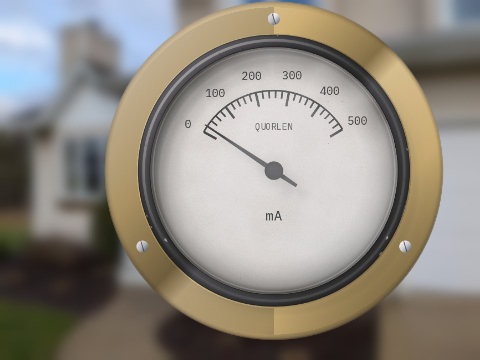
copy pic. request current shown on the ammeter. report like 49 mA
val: 20 mA
